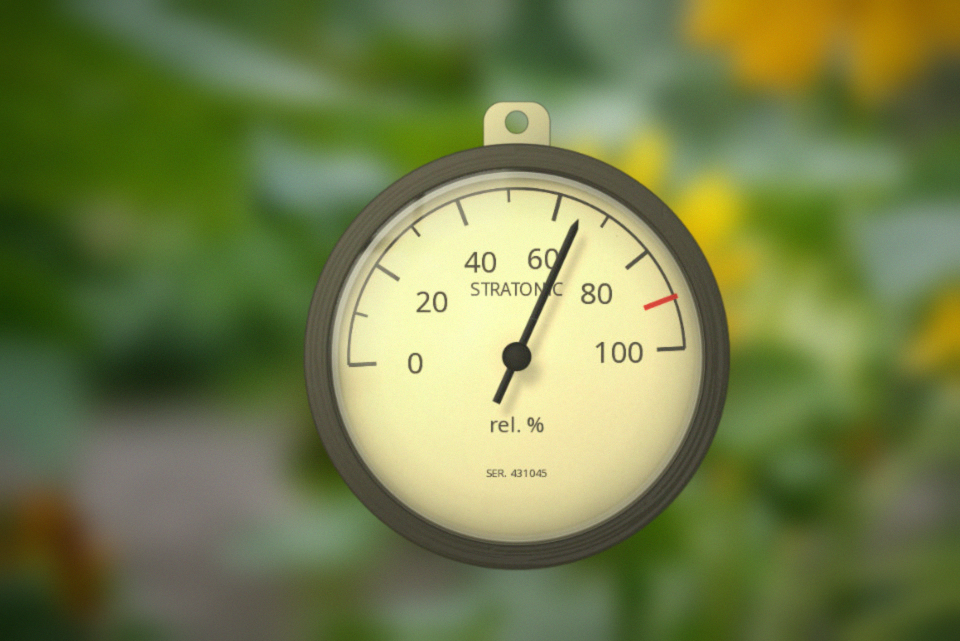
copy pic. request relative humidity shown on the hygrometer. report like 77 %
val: 65 %
